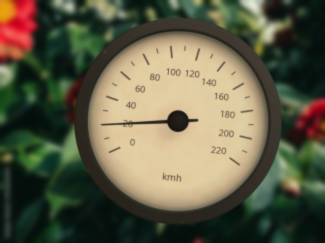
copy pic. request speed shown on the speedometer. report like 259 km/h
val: 20 km/h
